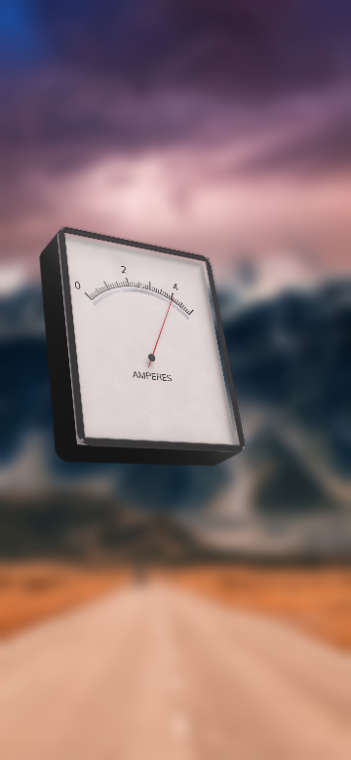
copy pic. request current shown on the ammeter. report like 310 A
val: 4 A
